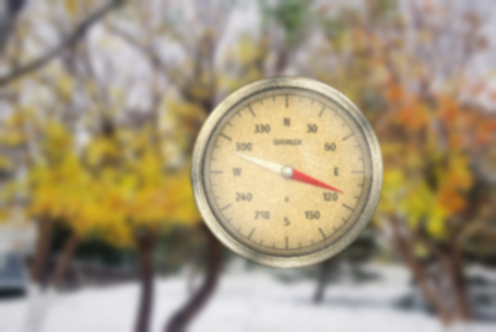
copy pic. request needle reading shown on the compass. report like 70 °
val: 110 °
